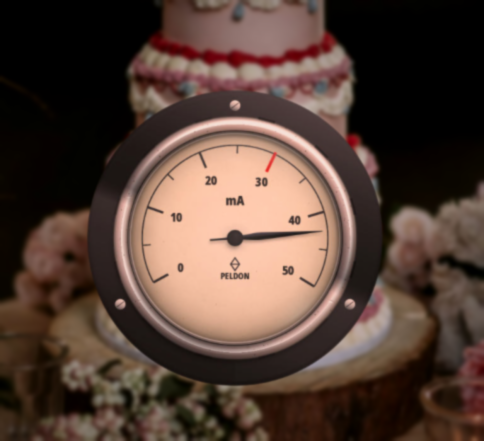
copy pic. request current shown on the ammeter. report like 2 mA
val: 42.5 mA
